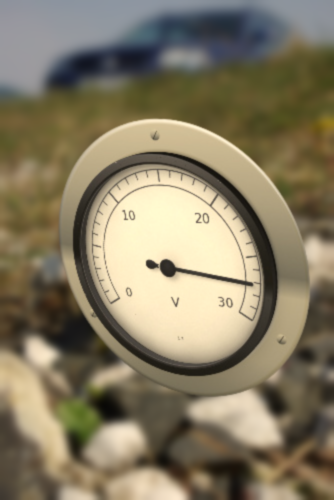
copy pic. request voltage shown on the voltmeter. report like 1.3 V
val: 27 V
